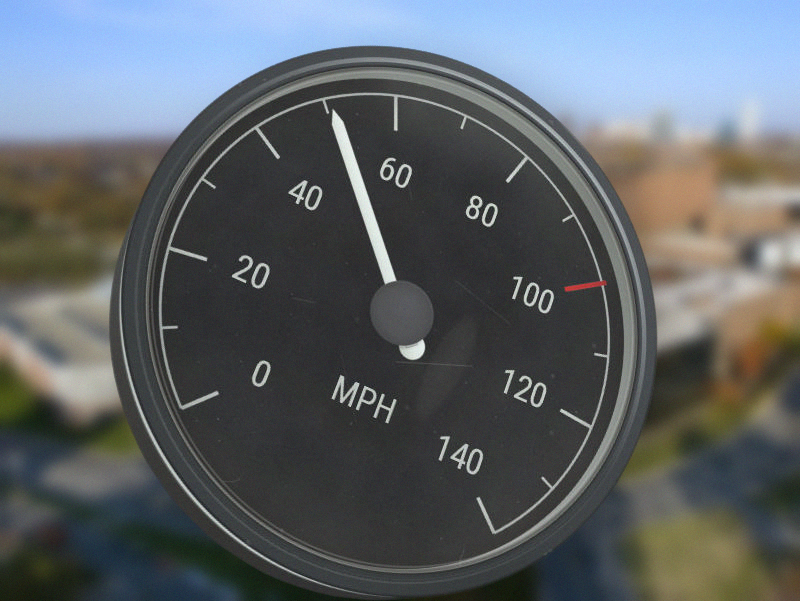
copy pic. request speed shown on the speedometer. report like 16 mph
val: 50 mph
